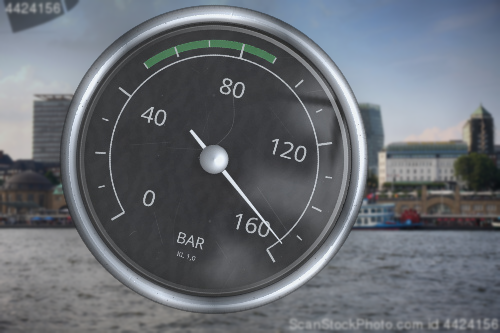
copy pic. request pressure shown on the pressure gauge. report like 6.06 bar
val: 155 bar
